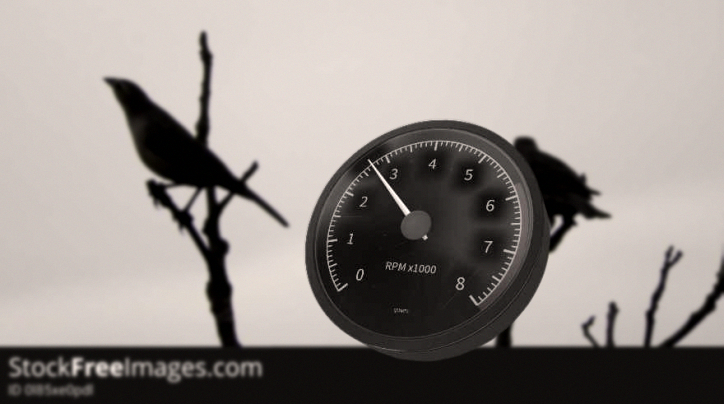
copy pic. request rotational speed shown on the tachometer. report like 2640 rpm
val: 2700 rpm
